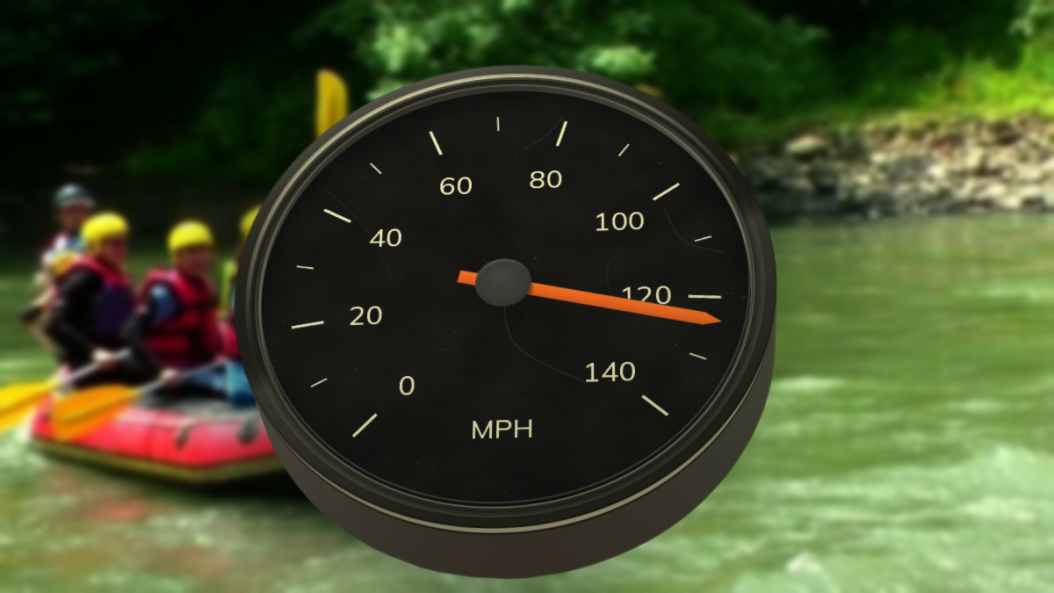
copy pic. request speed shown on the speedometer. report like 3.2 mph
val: 125 mph
